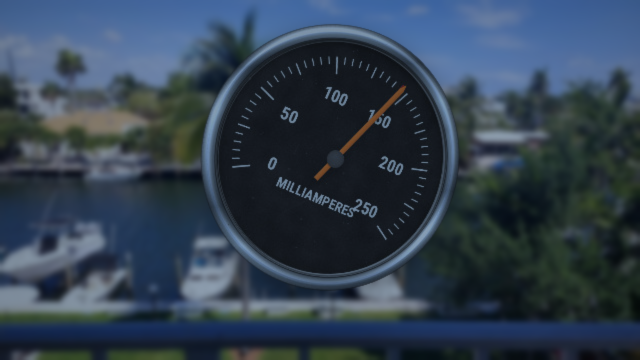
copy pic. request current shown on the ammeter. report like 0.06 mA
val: 145 mA
